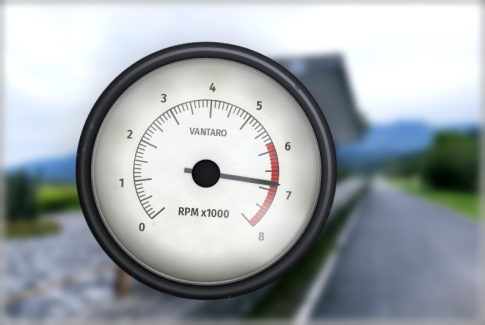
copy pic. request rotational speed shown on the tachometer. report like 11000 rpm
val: 6800 rpm
